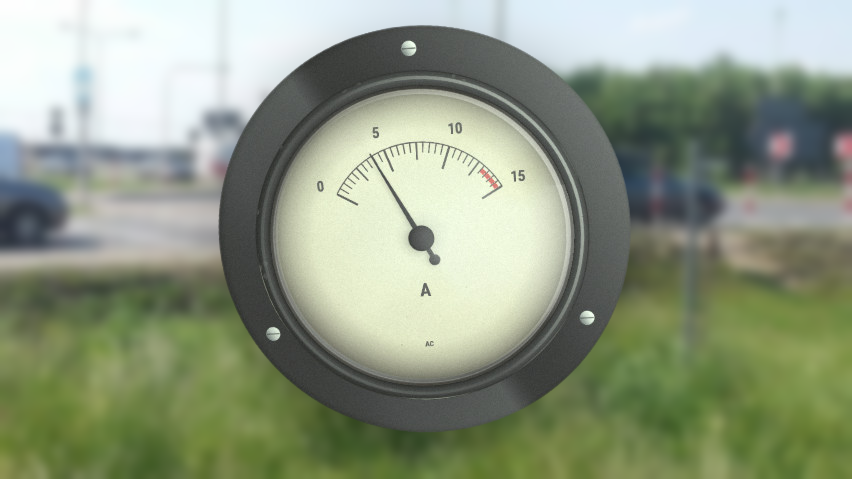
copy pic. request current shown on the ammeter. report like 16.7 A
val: 4 A
